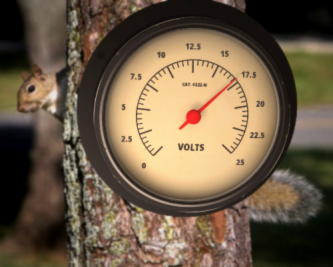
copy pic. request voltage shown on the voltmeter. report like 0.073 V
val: 17 V
